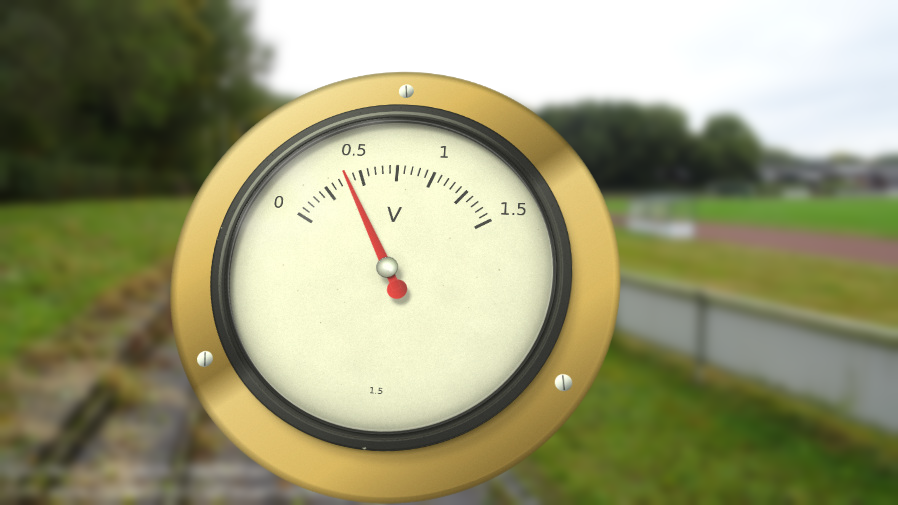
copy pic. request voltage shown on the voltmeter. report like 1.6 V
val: 0.4 V
